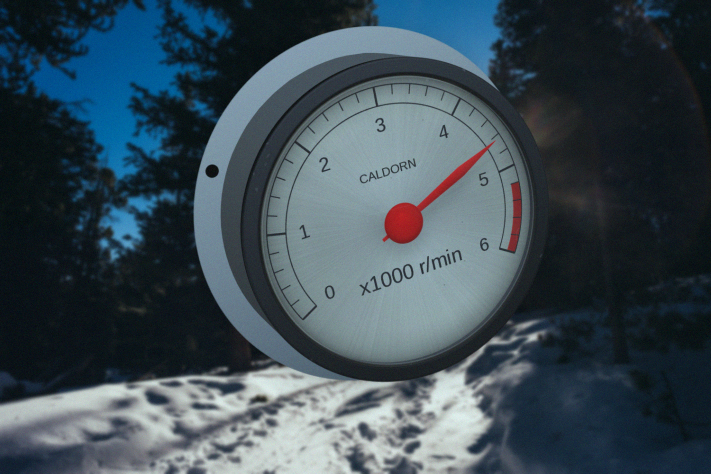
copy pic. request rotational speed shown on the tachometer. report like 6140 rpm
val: 4600 rpm
